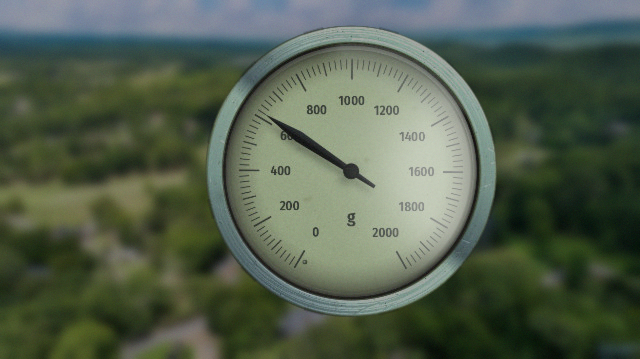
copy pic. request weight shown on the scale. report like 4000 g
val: 620 g
